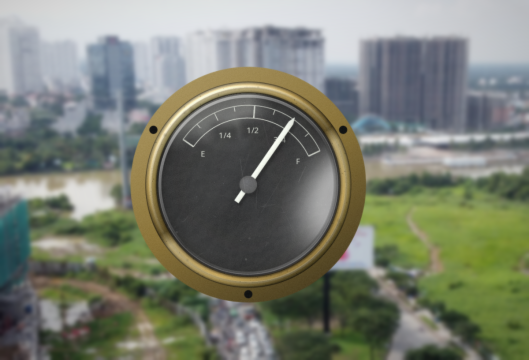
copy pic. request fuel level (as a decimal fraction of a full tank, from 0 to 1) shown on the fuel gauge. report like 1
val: 0.75
